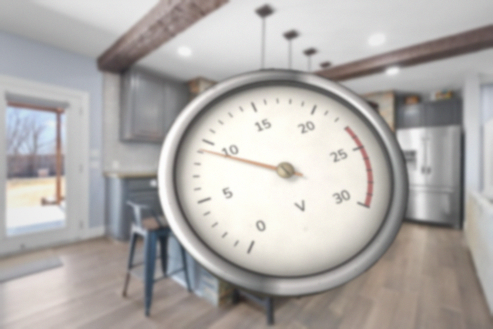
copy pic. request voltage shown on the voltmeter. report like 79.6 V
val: 9 V
